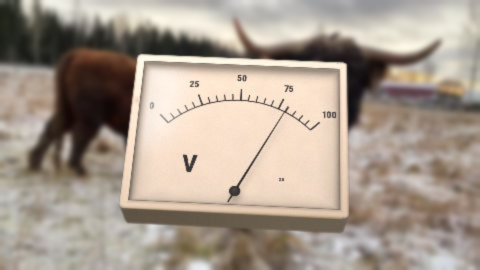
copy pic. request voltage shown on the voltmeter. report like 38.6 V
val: 80 V
